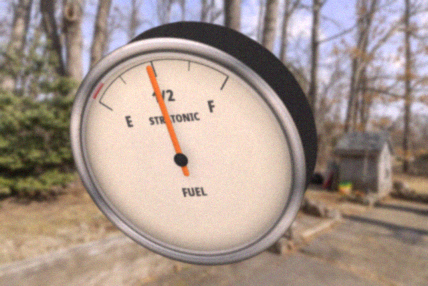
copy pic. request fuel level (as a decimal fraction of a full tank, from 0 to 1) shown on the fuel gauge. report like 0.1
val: 0.5
